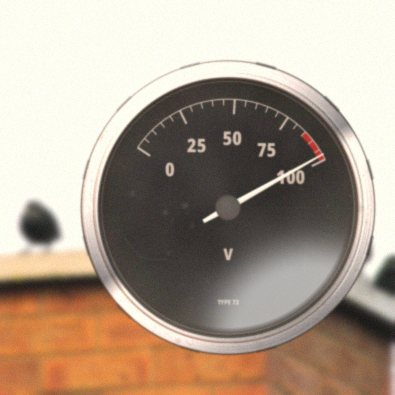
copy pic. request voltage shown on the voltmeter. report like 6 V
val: 97.5 V
